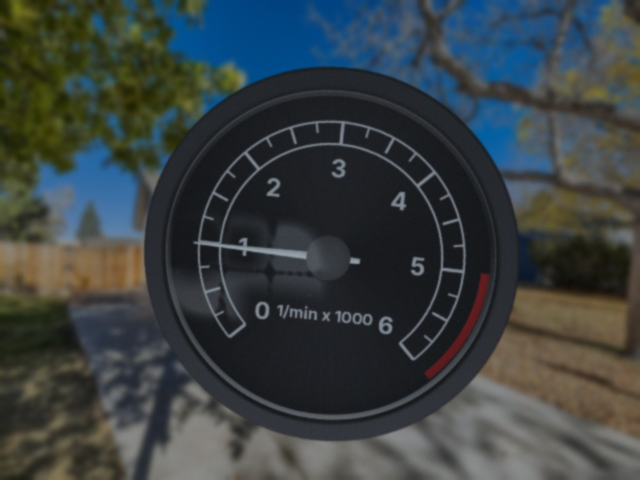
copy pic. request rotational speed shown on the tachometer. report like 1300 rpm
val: 1000 rpm
